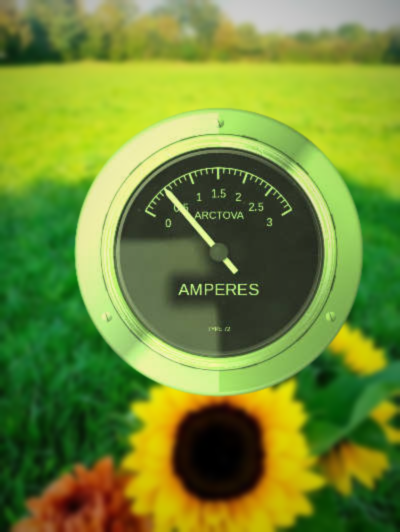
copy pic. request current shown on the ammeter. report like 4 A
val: 0.5 A
